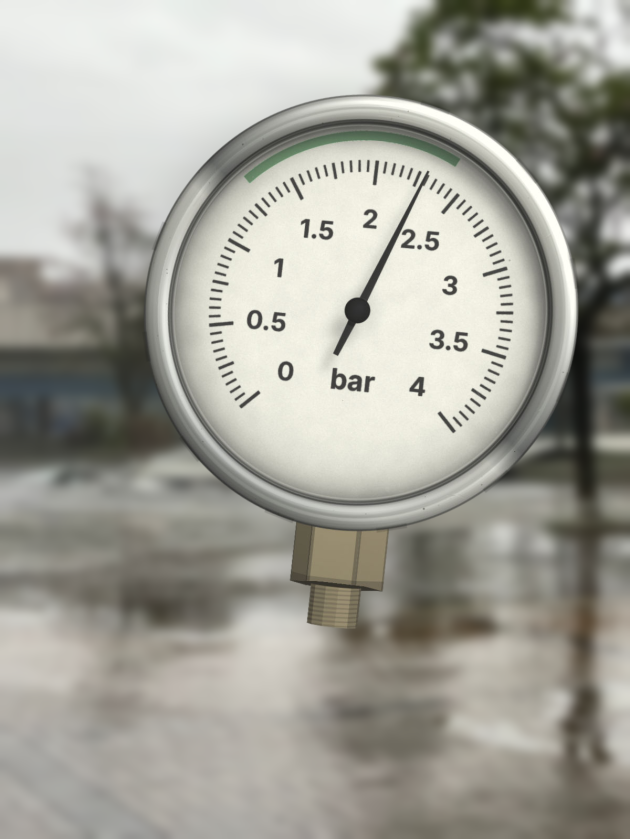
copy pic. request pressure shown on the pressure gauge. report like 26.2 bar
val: 2.3 bar
